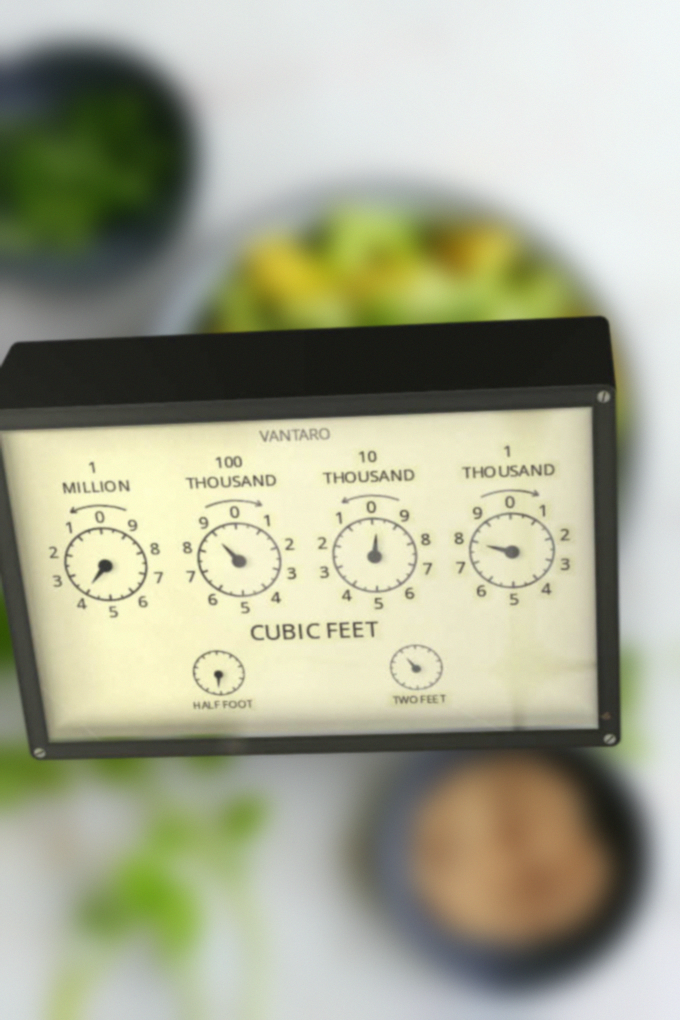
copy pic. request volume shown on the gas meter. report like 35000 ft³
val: 389800 ft³
